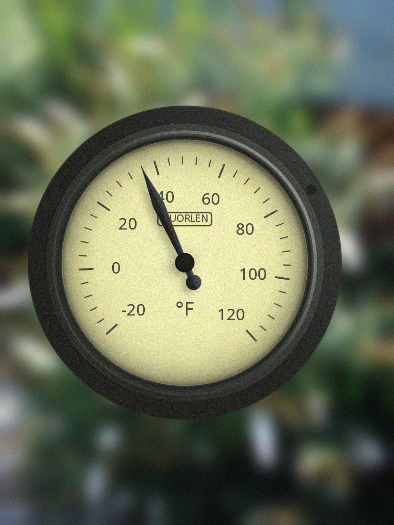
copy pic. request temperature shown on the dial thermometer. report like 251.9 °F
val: 36 °F
